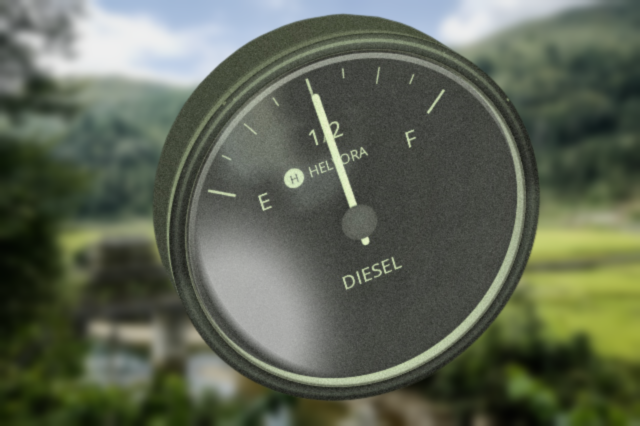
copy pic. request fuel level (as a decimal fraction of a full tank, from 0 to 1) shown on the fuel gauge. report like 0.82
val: 0.5
